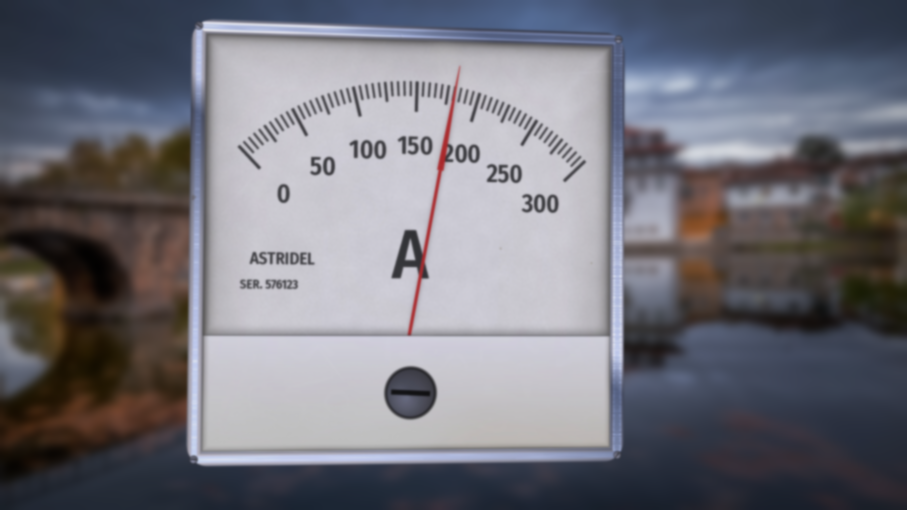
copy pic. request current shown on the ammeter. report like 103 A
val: 180 A
